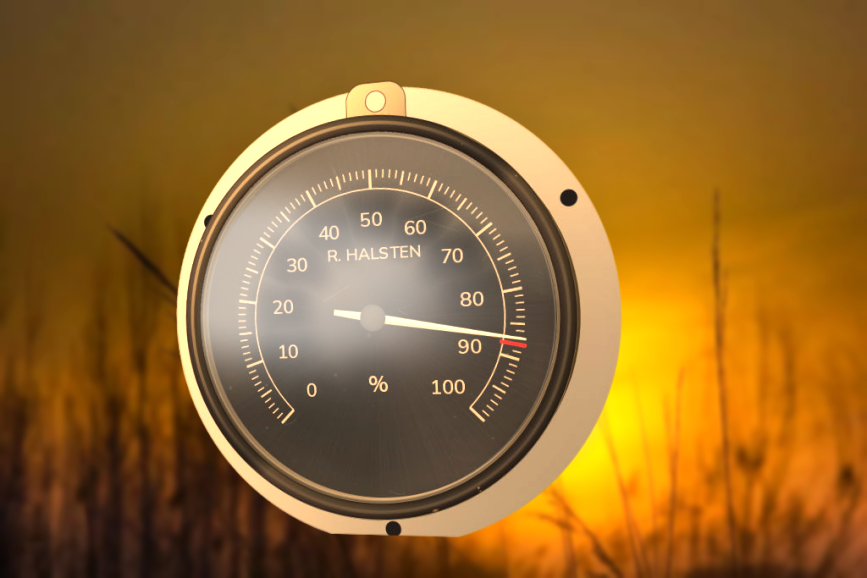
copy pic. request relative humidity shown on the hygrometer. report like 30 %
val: 87 %
